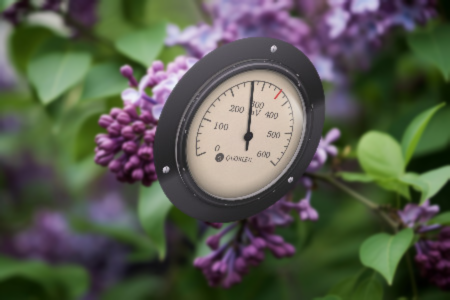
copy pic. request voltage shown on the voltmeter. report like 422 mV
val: 260 mV
